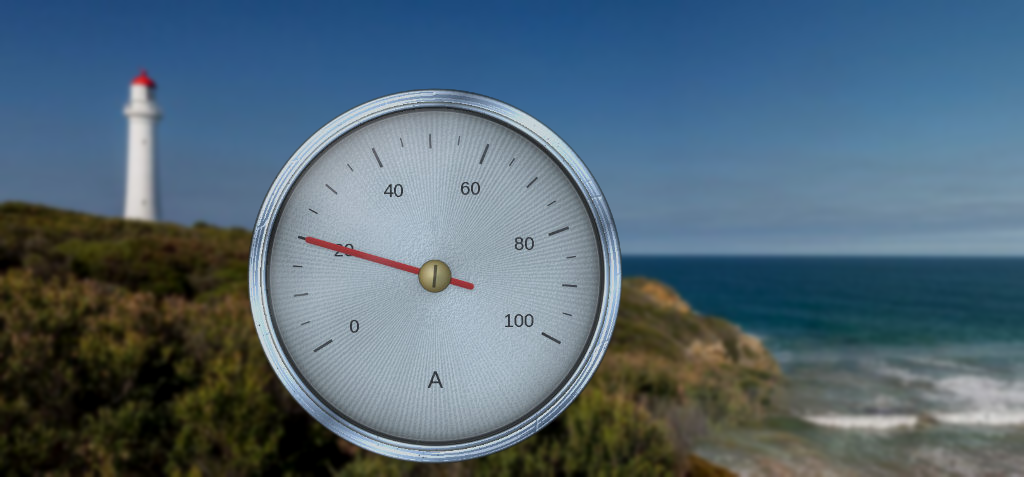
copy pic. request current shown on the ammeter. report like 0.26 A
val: 20 A
